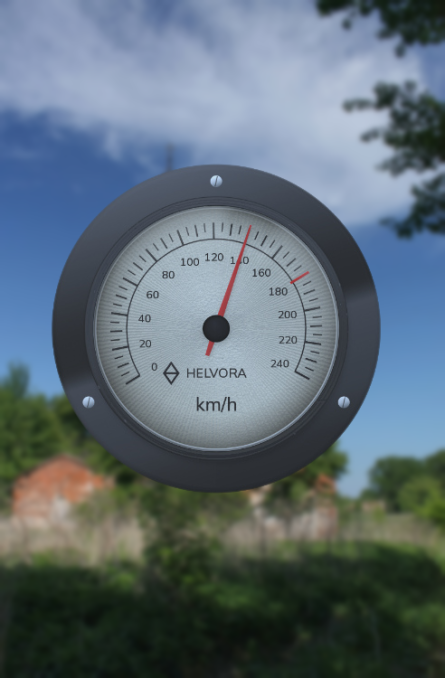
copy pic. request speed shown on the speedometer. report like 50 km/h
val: 140 km/h
